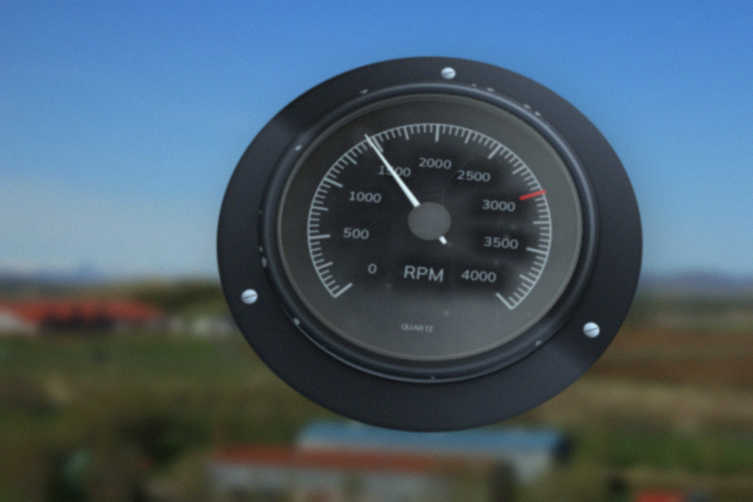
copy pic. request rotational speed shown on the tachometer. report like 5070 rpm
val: 1450 rpm
